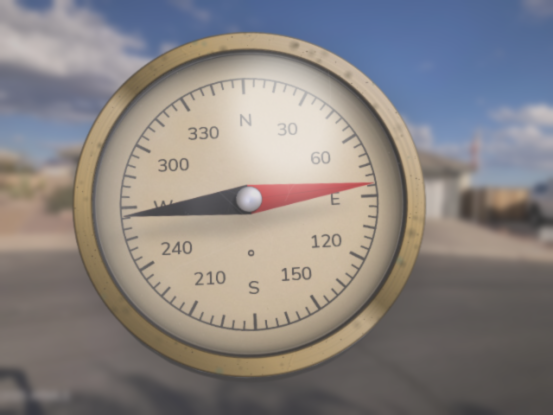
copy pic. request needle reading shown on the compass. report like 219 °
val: 85 °
